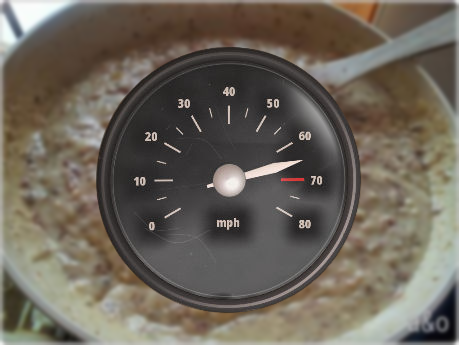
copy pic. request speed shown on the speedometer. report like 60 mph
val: 65 mph
